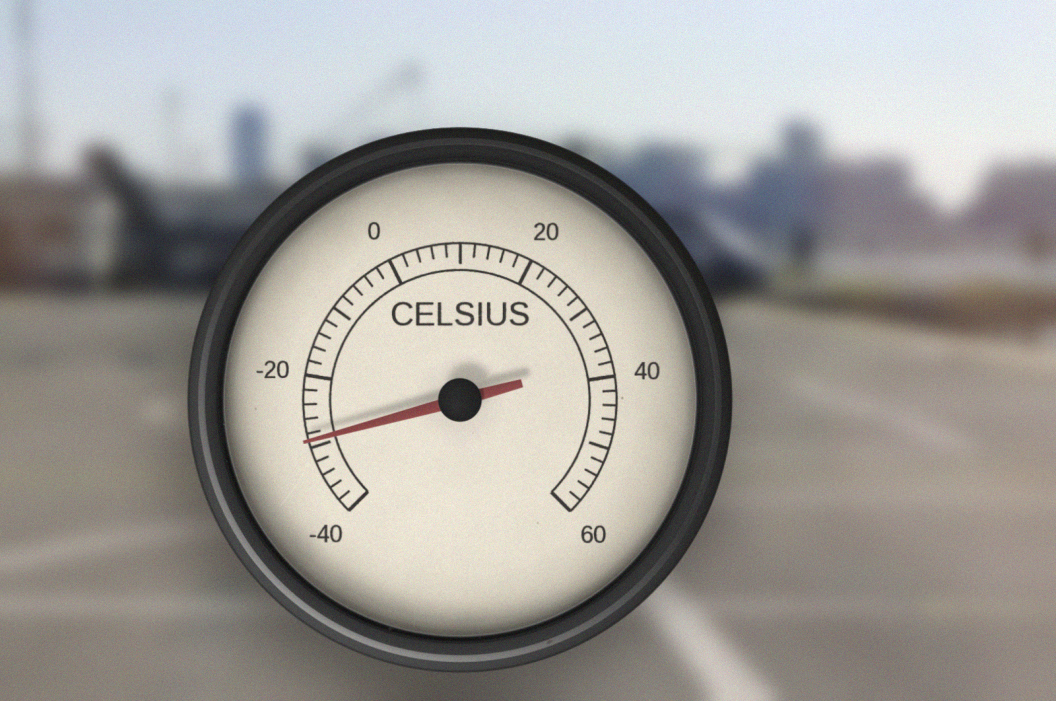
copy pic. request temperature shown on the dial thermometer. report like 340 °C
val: -29 °C
